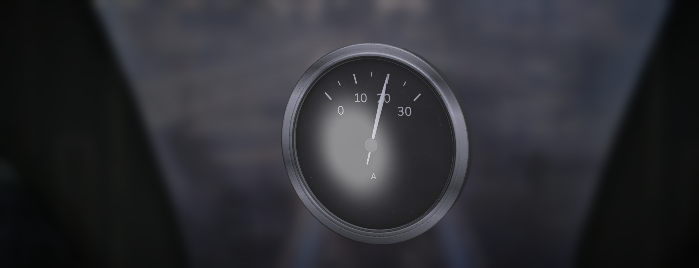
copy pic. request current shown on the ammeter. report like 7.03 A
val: 20 A
